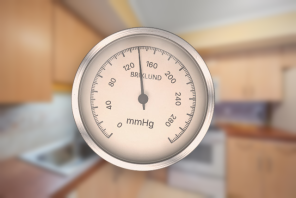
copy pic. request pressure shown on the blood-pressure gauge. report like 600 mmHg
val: 140 mmHg
